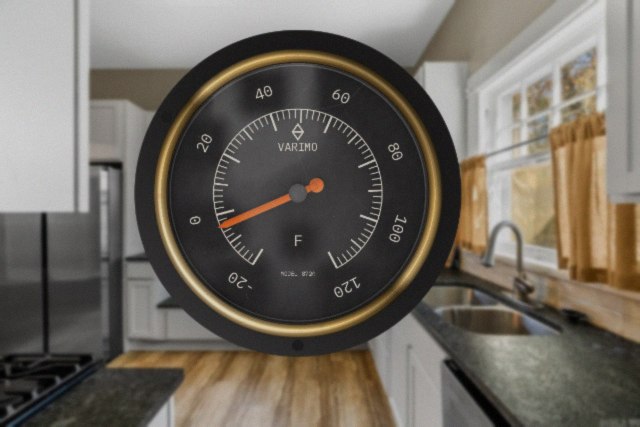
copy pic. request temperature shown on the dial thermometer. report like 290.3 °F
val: -4 °F
